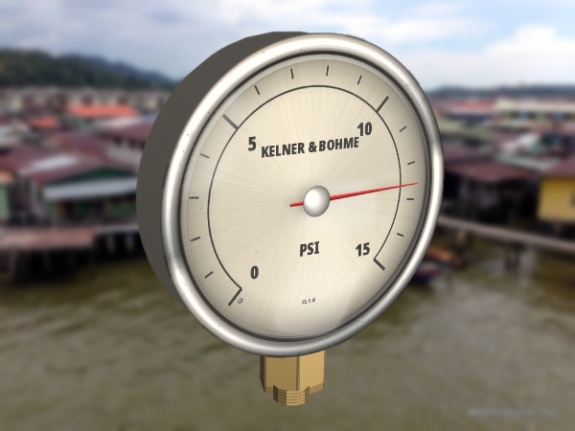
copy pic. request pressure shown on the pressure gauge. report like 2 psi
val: 12.5 psi
